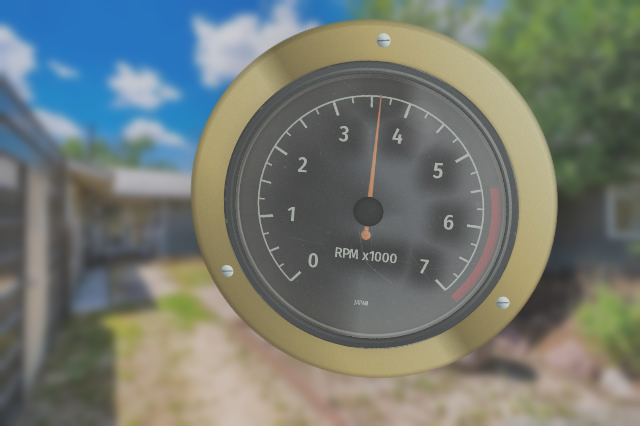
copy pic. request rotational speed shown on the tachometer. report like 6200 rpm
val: 3625 rpm
